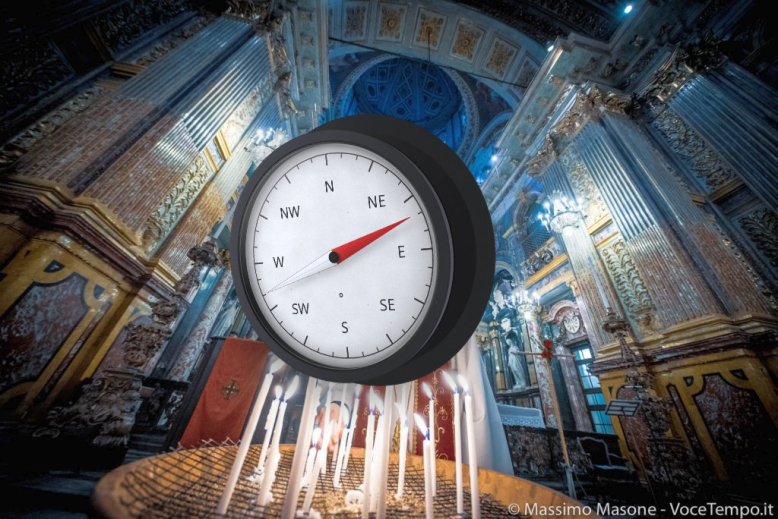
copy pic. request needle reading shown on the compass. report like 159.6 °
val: 70 °
